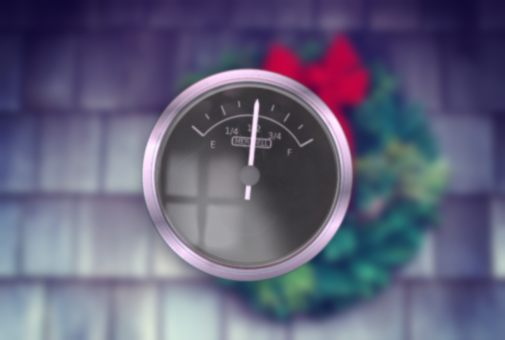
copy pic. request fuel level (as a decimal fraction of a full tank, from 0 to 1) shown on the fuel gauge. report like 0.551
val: 0.5
